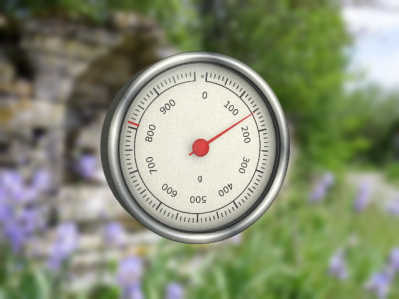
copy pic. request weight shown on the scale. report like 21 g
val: 150 g
